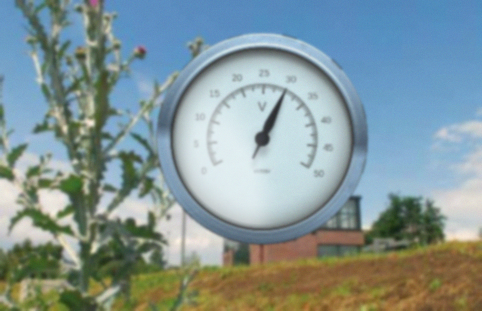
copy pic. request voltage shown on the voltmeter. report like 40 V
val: 30 V
